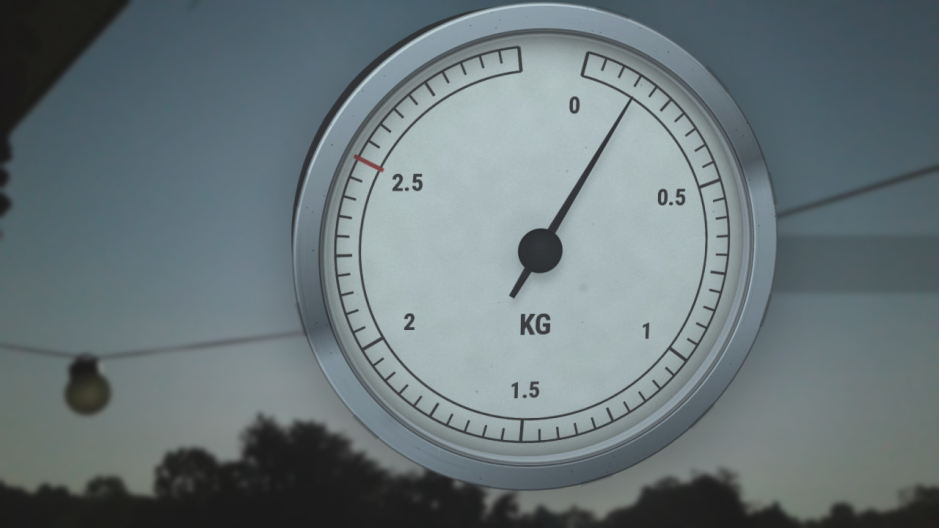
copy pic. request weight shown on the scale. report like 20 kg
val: 0.15 kg
